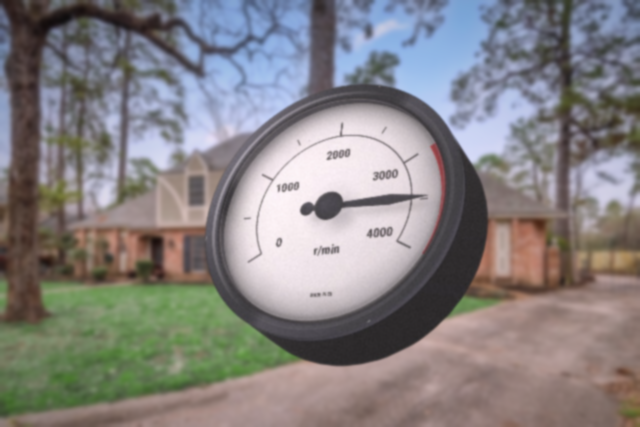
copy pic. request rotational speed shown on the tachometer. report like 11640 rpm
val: 3500 rpm
